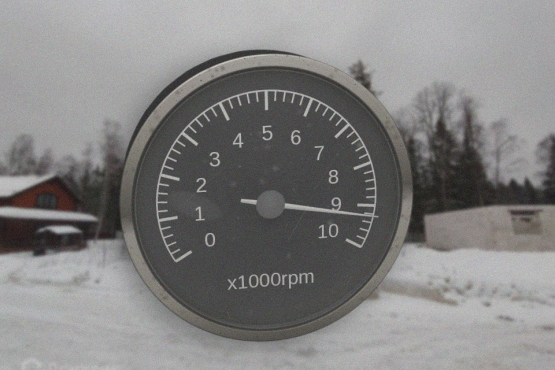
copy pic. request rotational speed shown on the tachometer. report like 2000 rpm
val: 9200 rpm
